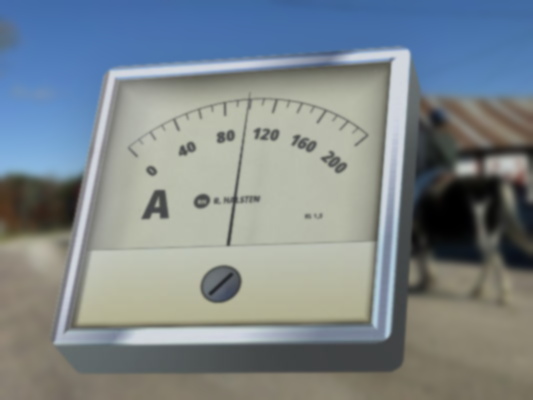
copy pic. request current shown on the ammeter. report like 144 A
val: 100 A
